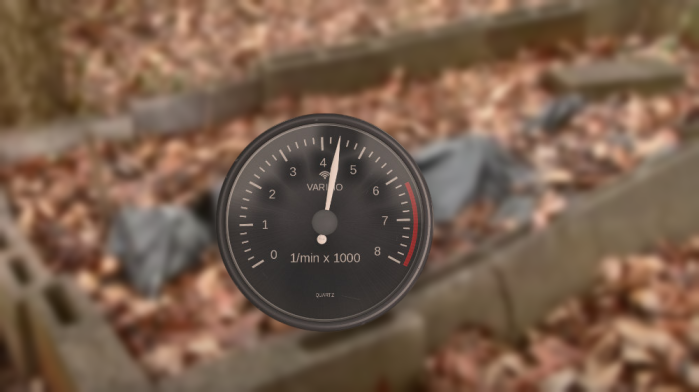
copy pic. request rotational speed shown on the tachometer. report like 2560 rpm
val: 4400 rpm
